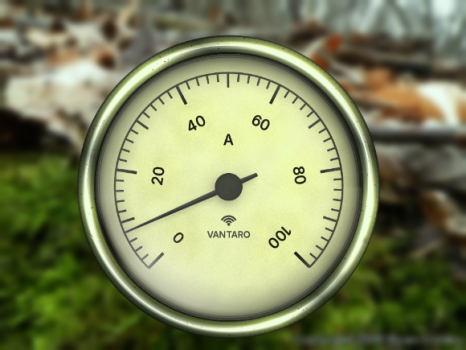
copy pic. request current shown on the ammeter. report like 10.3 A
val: 8 A
